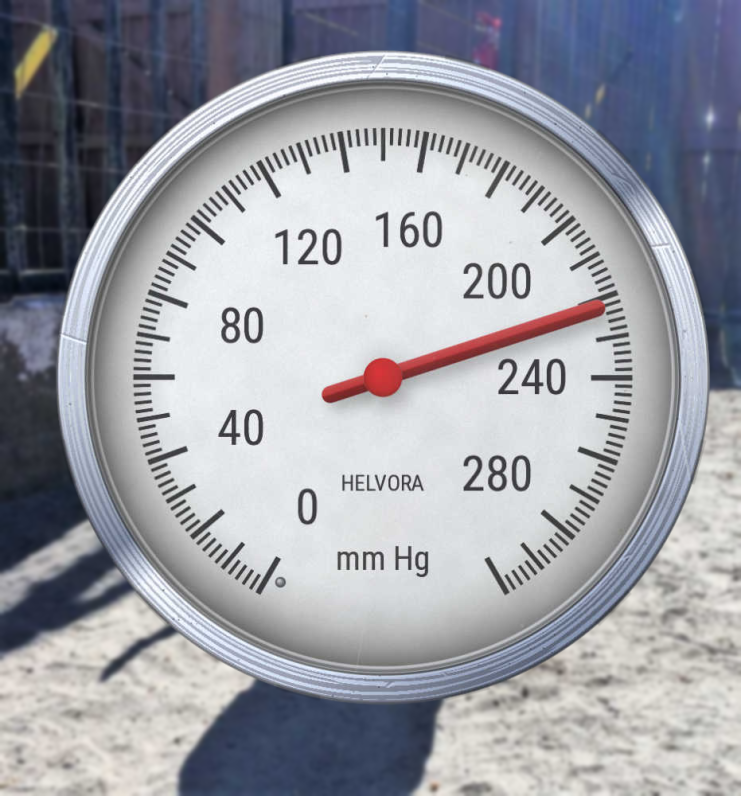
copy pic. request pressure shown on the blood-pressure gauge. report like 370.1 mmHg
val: 222 mmHg
